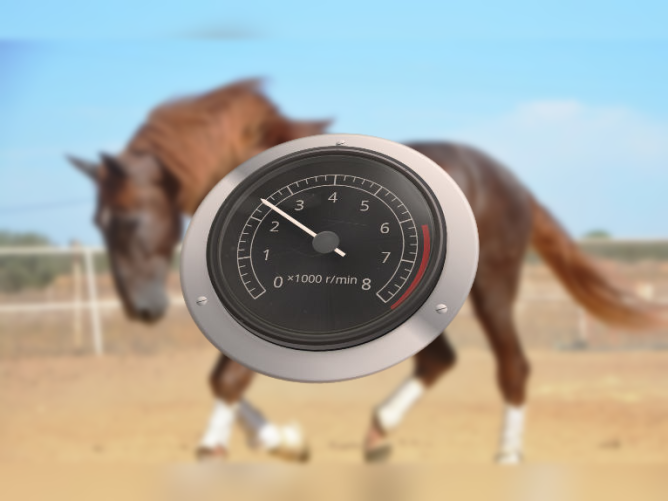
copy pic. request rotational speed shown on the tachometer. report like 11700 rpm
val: 2400 rpm
